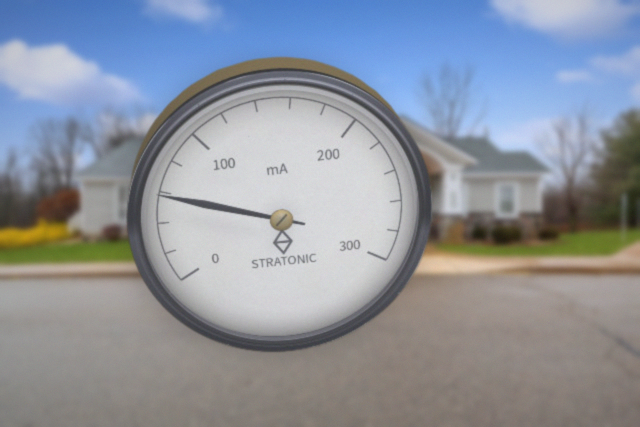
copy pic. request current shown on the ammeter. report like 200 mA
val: 60 mA
